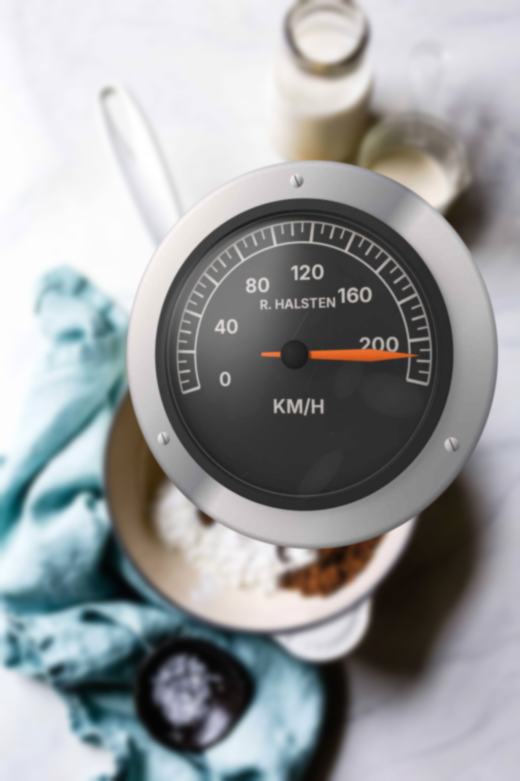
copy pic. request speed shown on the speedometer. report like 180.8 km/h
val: 207.5 km/h
